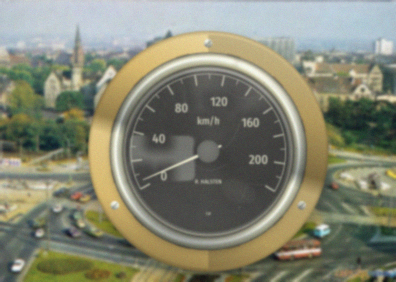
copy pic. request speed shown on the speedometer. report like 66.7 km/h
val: 5 km/h
